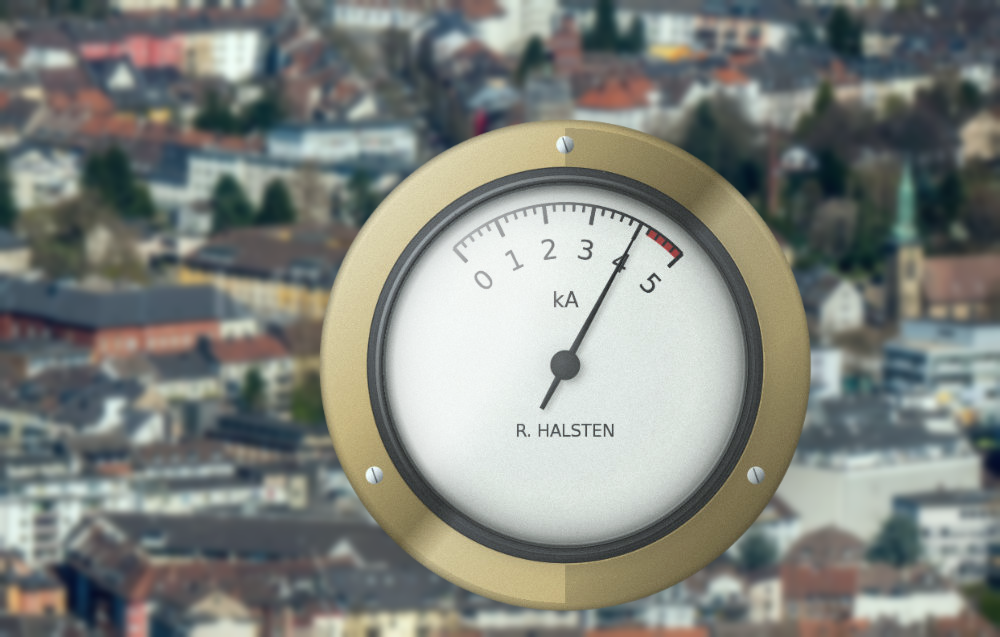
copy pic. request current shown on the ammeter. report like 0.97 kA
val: 4 kA
